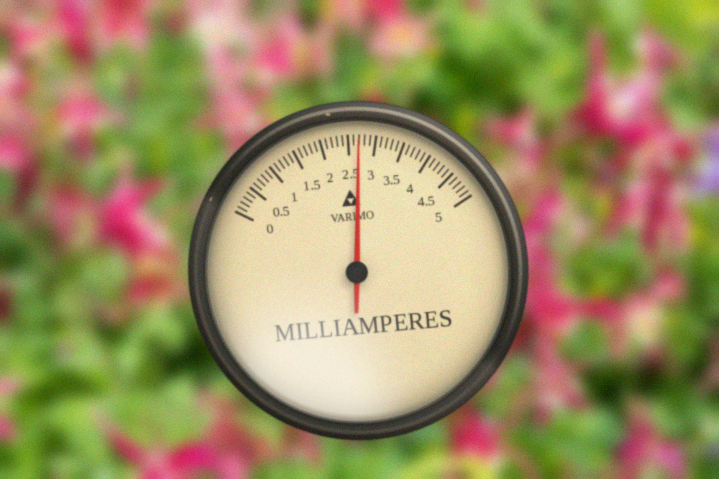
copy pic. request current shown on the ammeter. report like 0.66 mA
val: 2.7 mA
